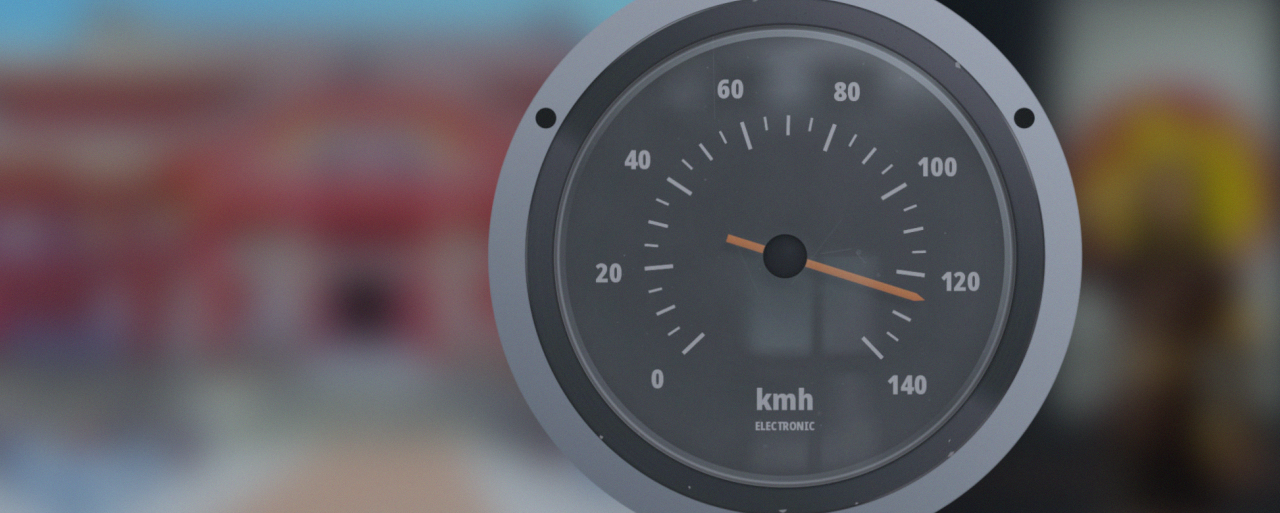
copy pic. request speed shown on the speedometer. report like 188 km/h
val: 125 km/h
